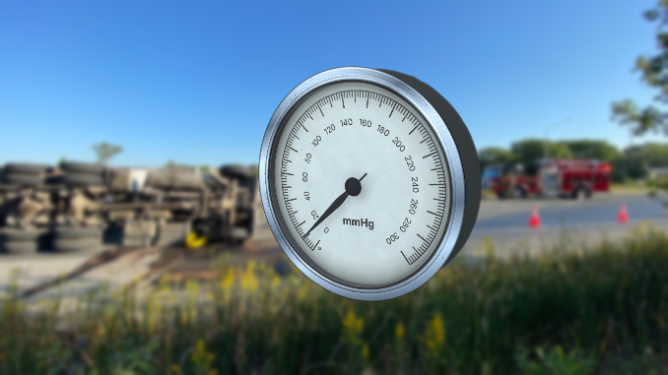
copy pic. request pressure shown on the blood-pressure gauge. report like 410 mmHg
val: 10 mmHg
